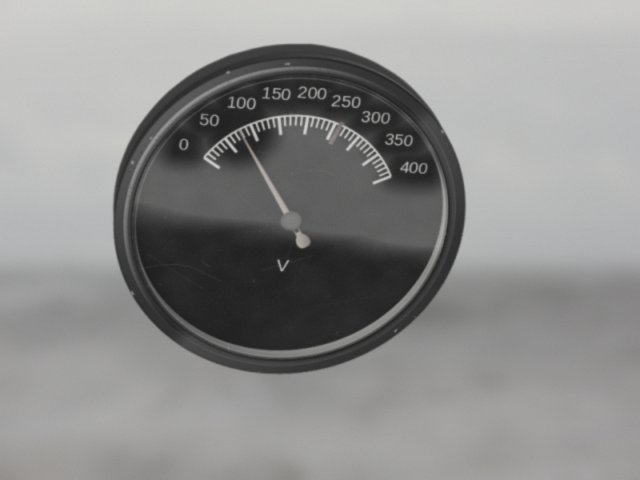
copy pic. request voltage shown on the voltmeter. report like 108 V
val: 80 V
